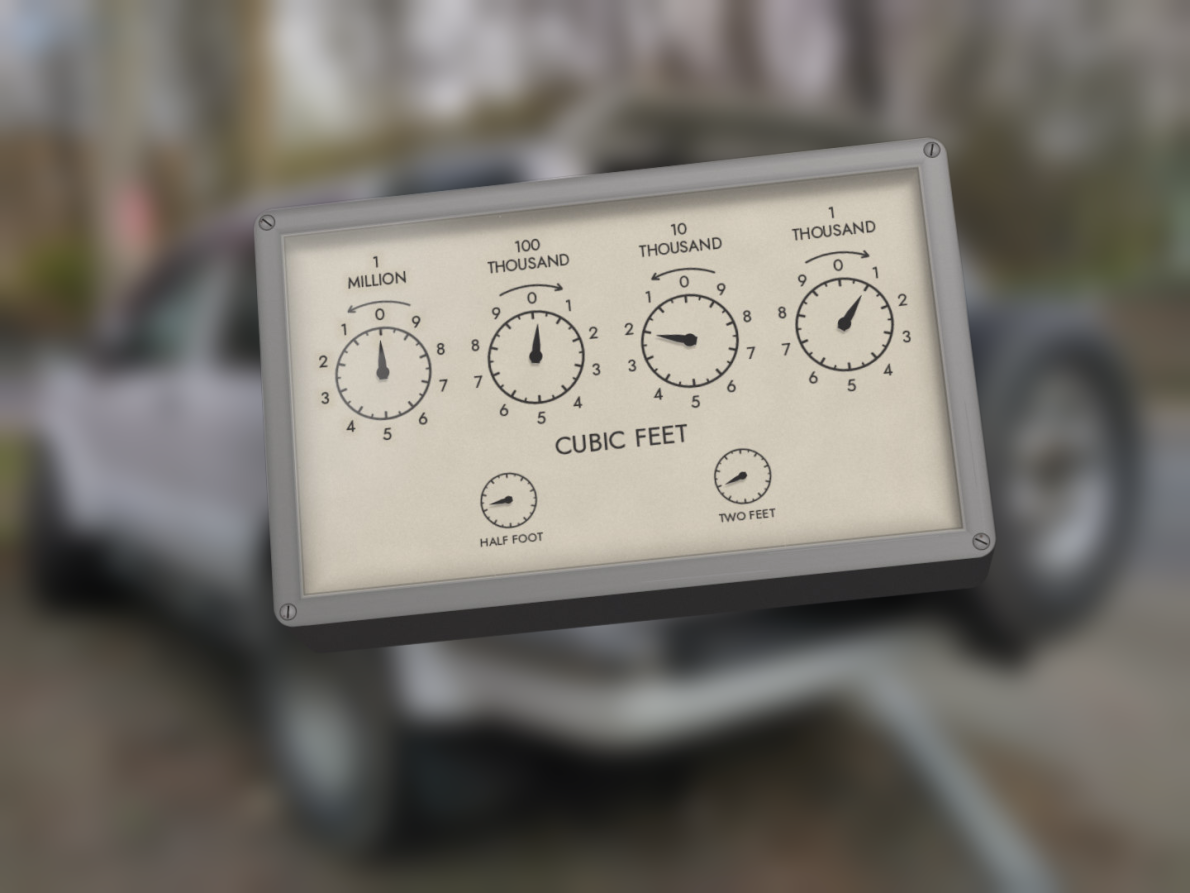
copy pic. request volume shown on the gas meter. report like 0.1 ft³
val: 2100 ft³
